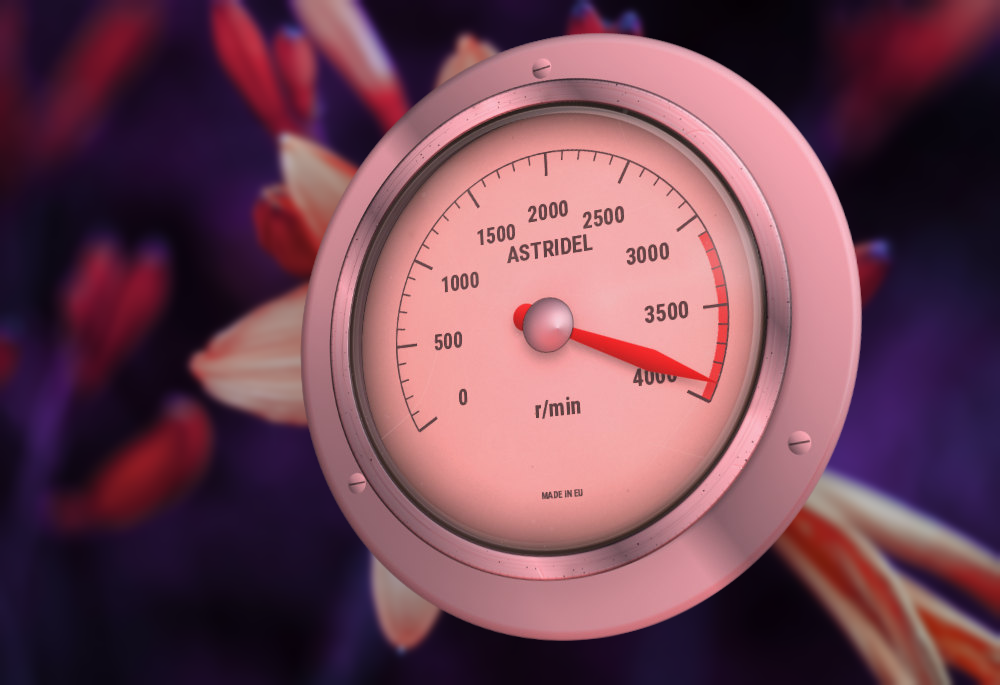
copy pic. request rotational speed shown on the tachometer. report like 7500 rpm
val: 3900 rpm
